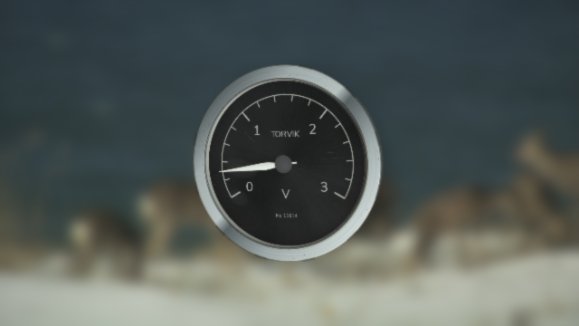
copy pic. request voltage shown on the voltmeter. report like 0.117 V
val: 0.3 V
